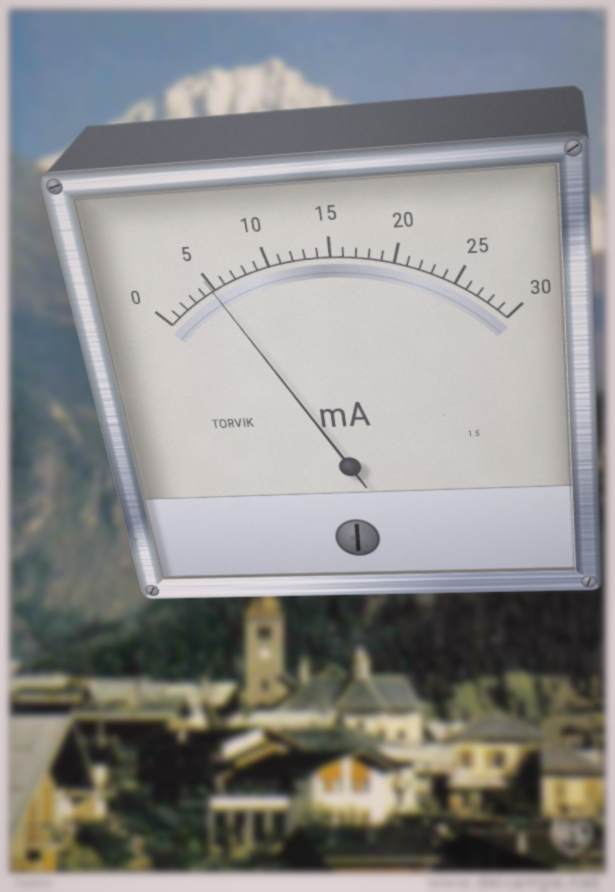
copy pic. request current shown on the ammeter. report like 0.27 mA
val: 5 mA
